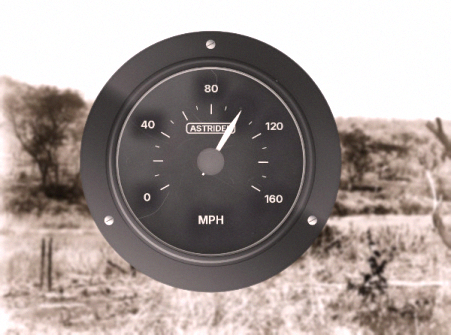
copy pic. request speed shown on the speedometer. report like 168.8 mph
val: 100 mph
